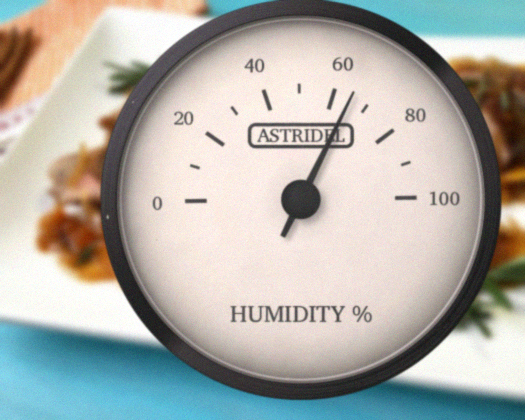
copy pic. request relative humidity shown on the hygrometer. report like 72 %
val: 65 %
